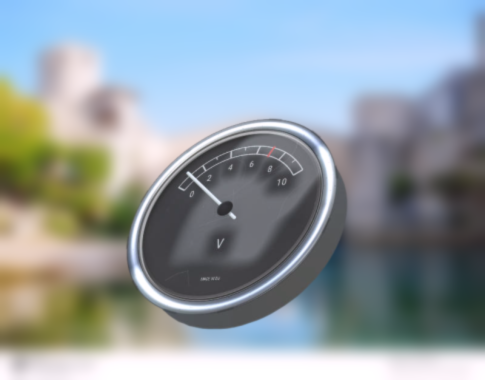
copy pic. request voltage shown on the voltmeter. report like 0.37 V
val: 1 V
